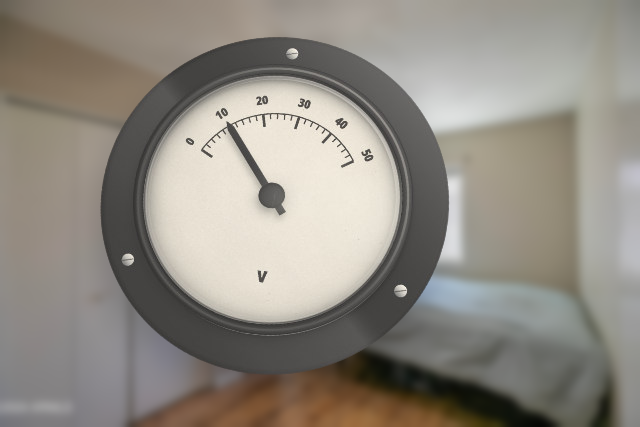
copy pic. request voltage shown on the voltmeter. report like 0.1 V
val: 10 V
